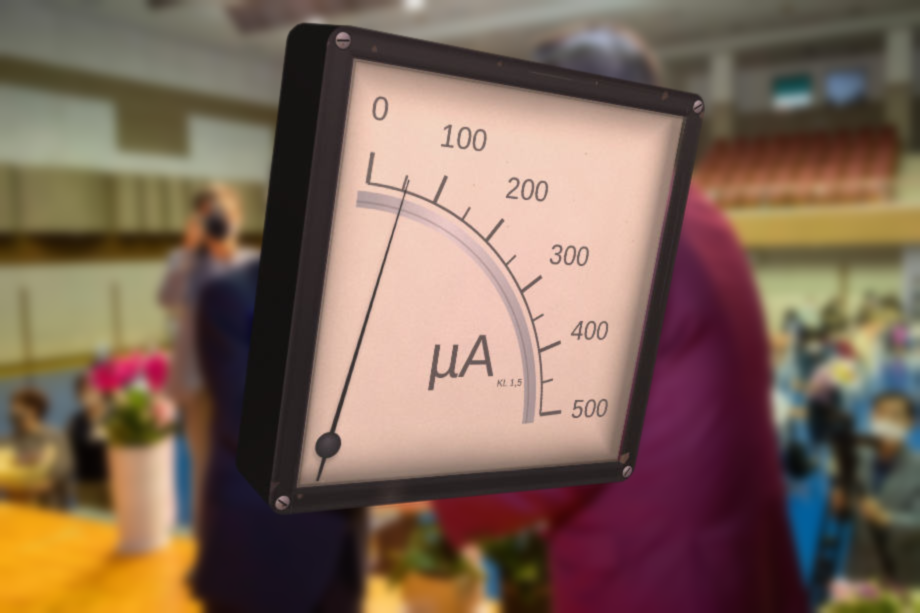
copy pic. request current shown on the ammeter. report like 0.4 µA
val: 50 µA
